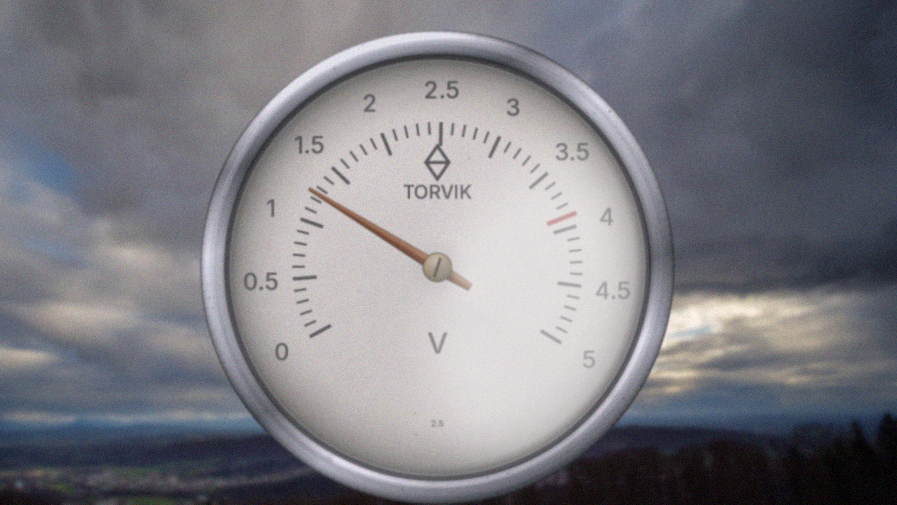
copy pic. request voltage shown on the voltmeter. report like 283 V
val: 1.25 V
